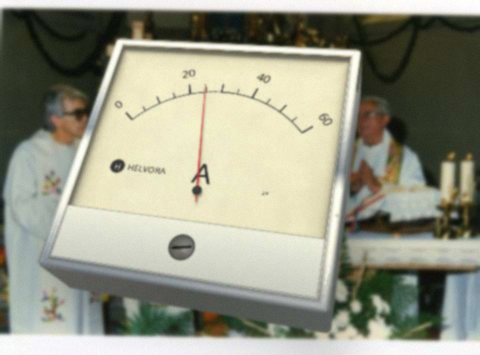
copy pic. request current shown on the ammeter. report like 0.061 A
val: 25 A
